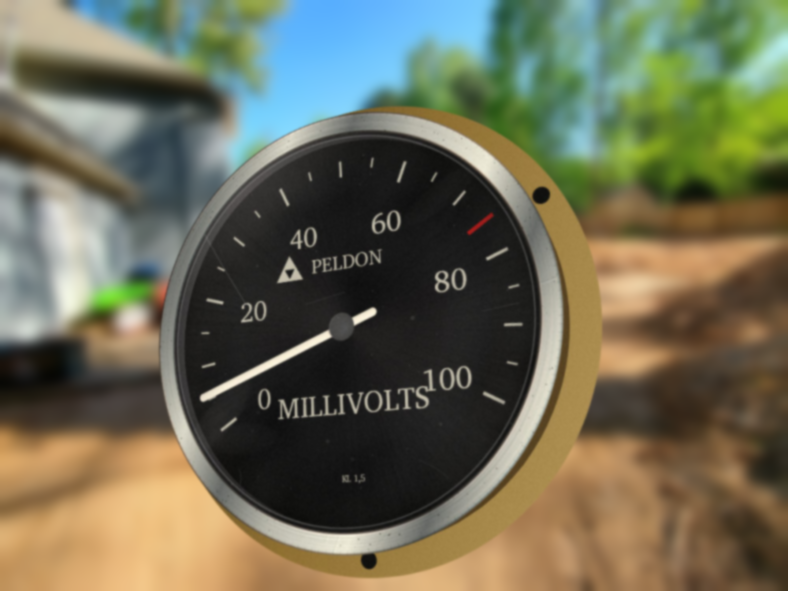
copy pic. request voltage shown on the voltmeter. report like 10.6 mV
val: 5 mV
